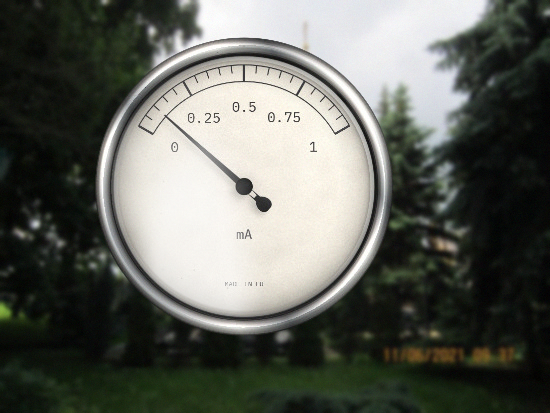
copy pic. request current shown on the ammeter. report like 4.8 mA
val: 0.1 mA
